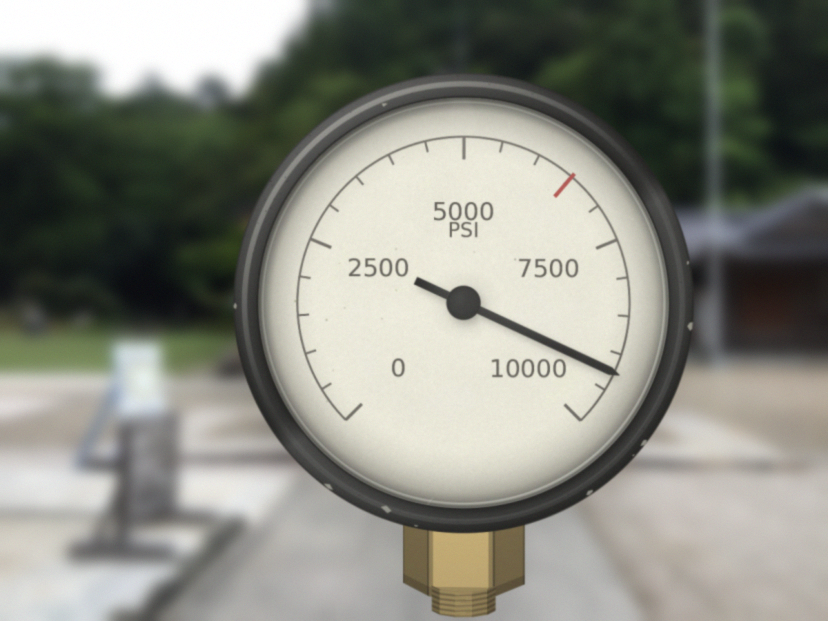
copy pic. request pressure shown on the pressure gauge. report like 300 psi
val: 9250 psi
